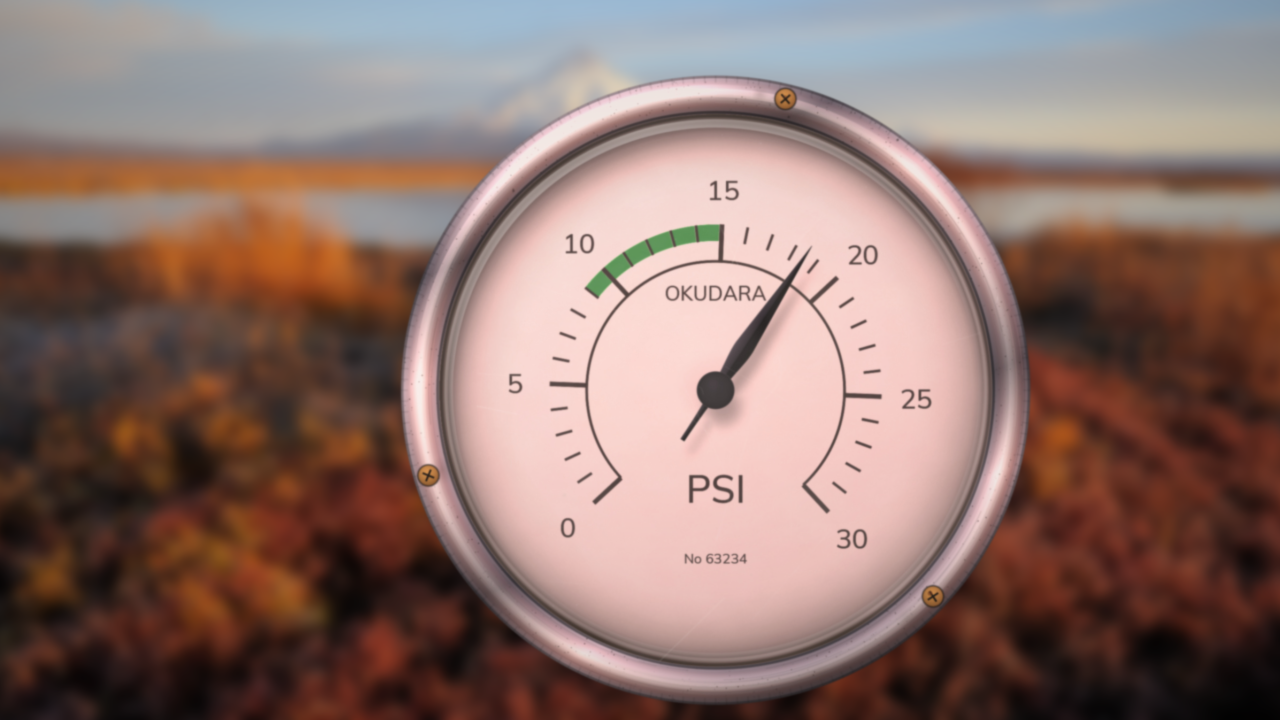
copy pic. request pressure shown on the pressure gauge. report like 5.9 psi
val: 18.5 psi
